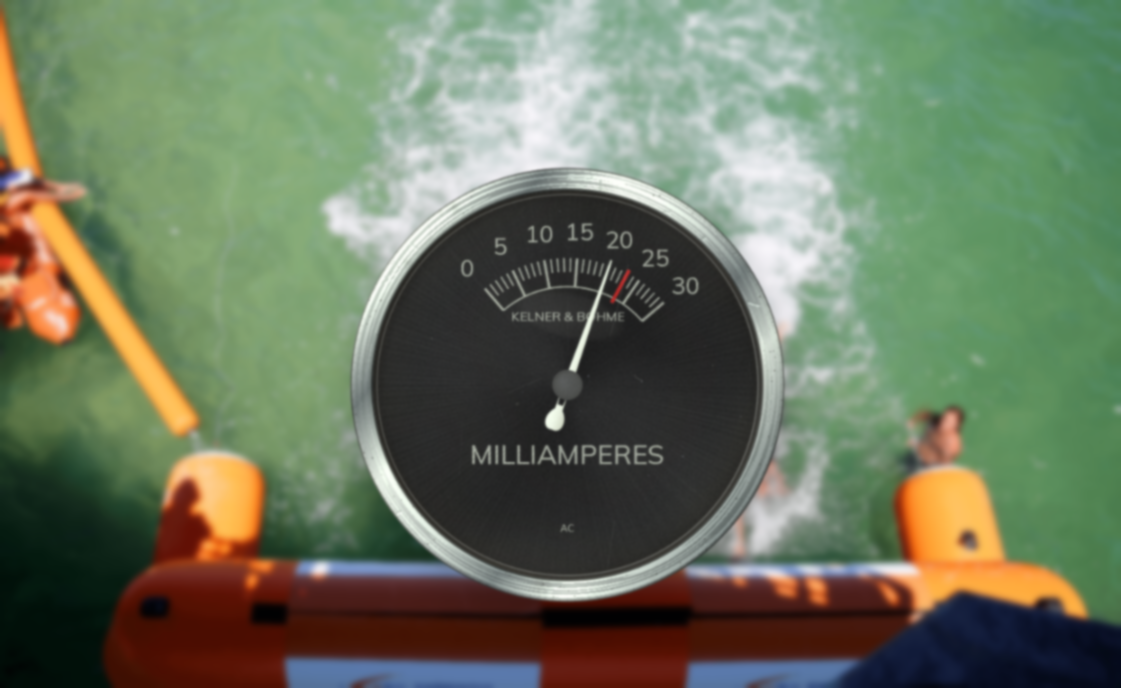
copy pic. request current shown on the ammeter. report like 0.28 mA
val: 20 mA
